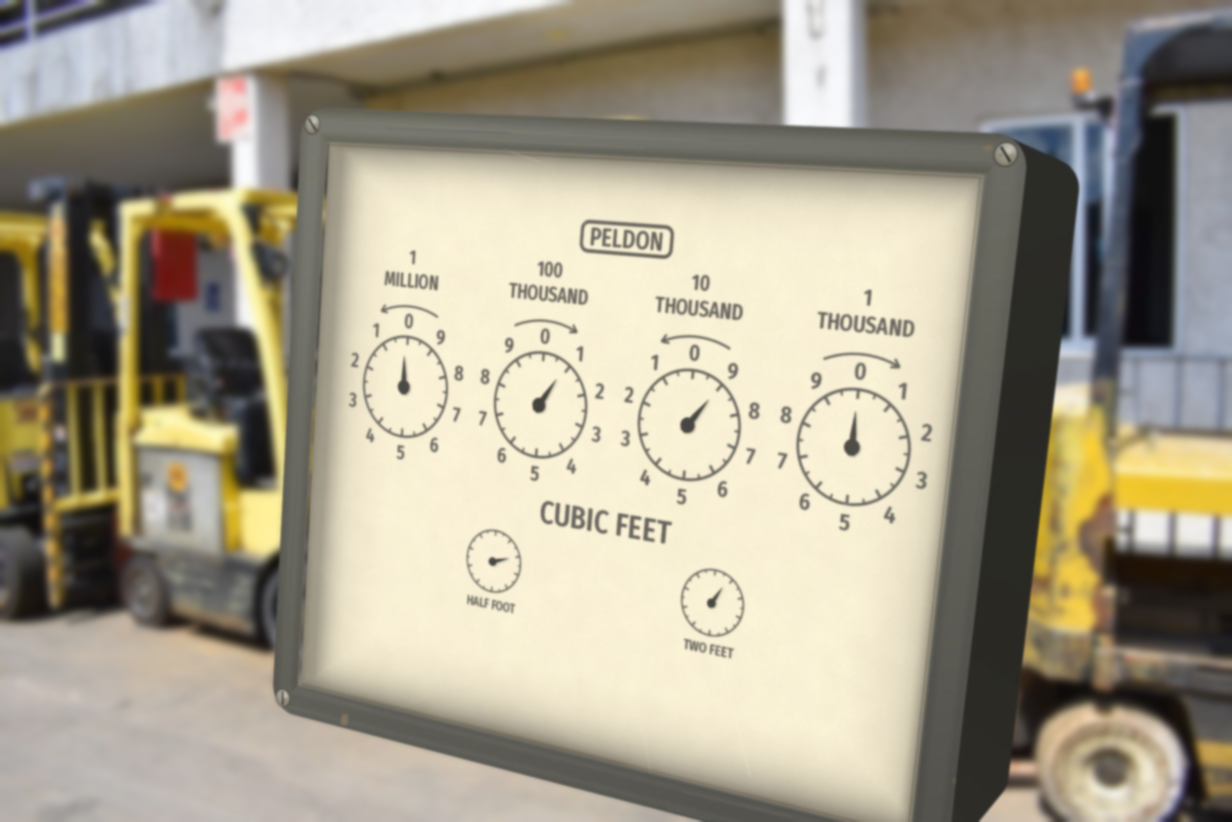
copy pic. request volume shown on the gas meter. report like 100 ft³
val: 9000 ft³
